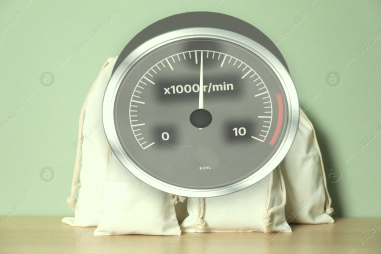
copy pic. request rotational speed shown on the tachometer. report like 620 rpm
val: 5200 rpm
